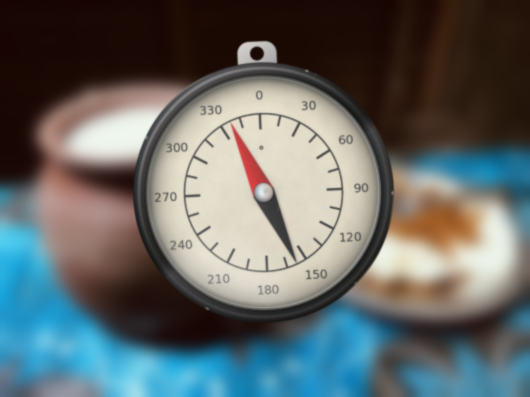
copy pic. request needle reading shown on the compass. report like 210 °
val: 337.5 °
